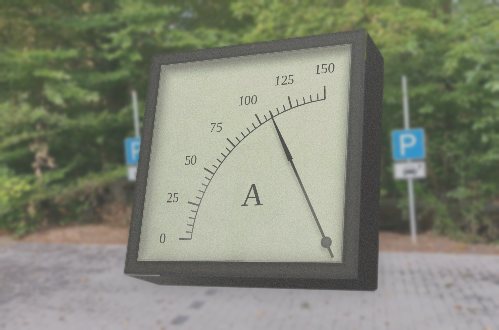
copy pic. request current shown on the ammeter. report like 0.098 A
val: 110 A
